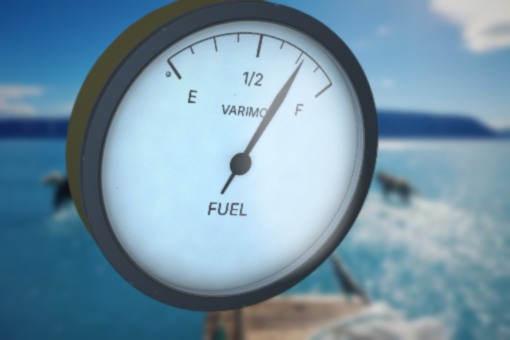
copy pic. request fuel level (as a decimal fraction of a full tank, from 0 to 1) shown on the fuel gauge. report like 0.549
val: 0.75
